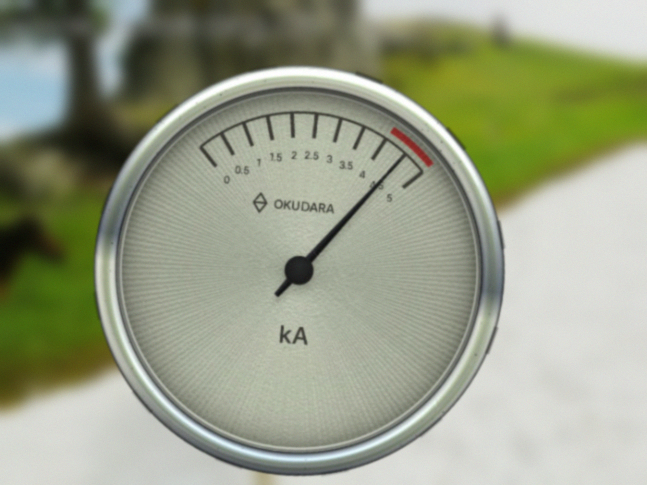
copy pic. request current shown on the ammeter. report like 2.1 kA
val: 4.5 kA
